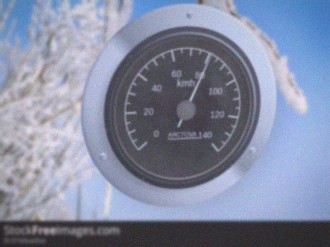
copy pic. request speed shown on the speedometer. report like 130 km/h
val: 80 km/h
